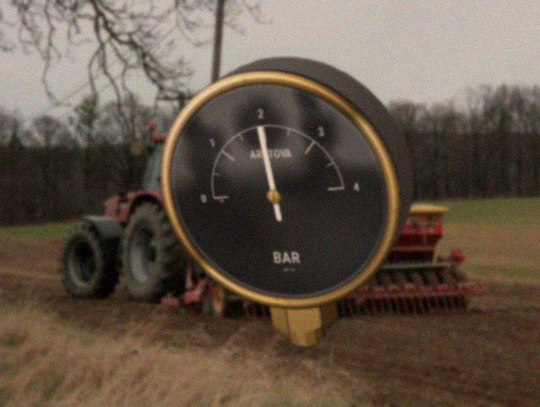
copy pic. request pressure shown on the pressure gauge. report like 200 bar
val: 2 bar
